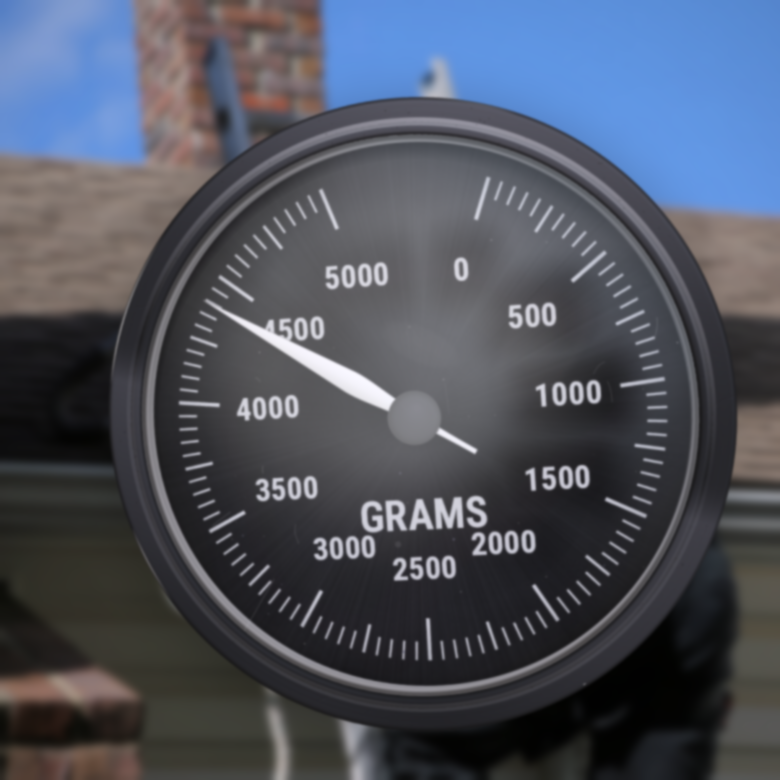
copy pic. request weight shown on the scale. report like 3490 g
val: 4400 g
